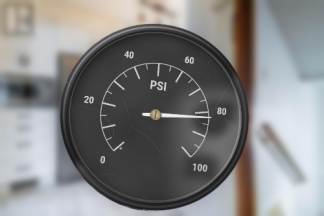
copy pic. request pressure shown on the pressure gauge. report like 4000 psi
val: 82.5 psi
